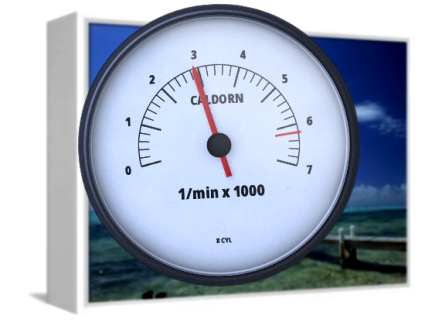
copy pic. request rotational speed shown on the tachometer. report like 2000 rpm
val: 2900 rpm
